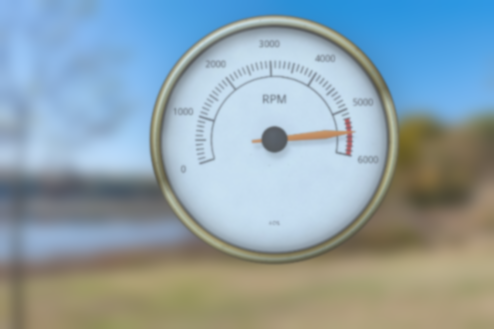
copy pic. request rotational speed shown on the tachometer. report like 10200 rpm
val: 5500 rpm
